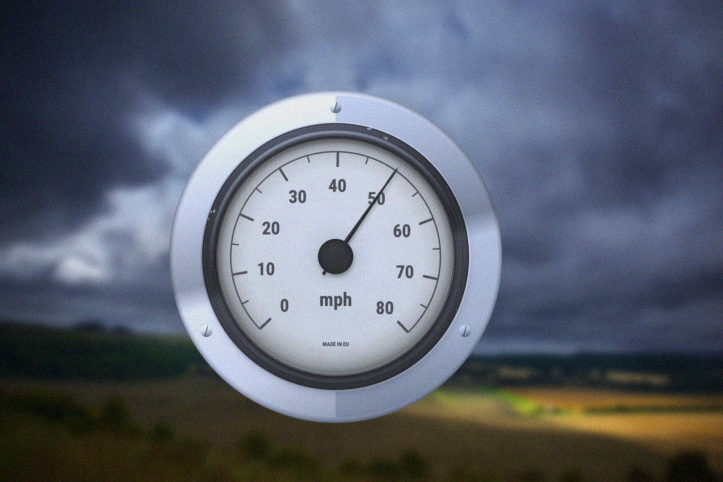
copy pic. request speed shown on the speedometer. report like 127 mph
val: 50 mph
